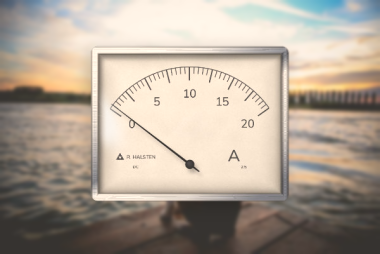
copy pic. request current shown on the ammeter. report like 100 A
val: 0.5 A
